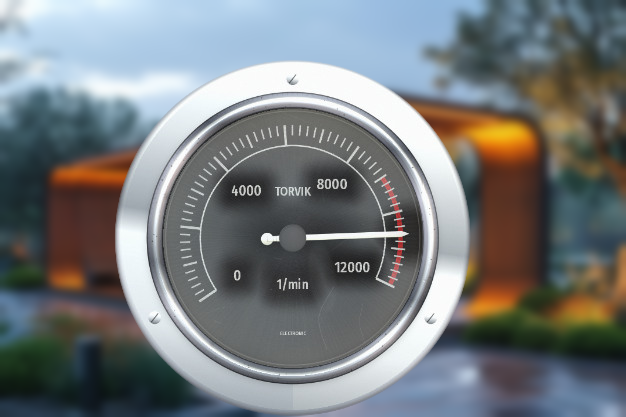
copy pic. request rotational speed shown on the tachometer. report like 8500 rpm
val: 10600 rpm
